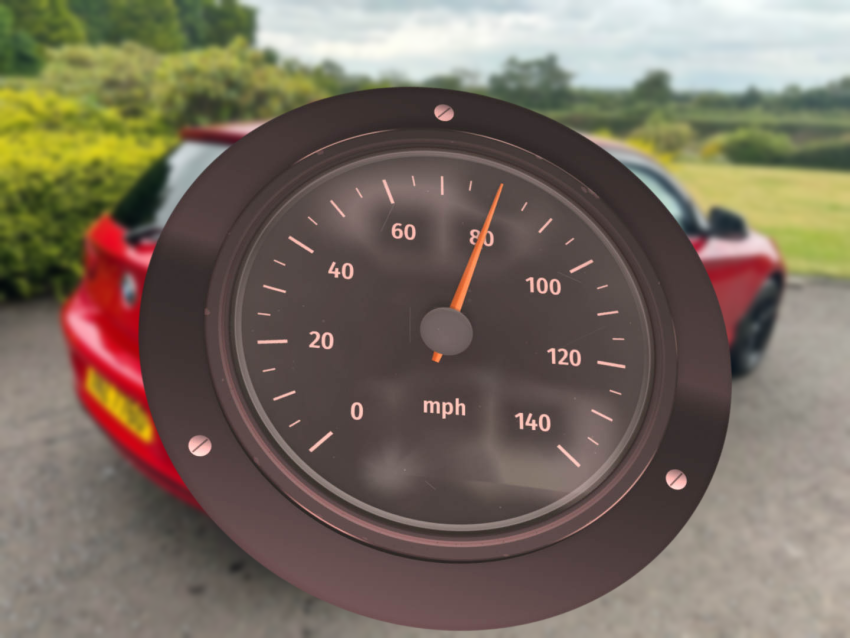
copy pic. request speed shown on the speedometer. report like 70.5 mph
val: 80 mph
